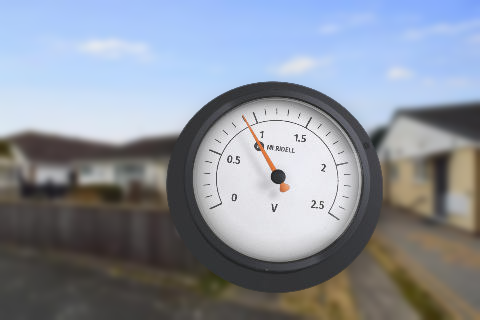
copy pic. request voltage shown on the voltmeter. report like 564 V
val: 0.9 V
